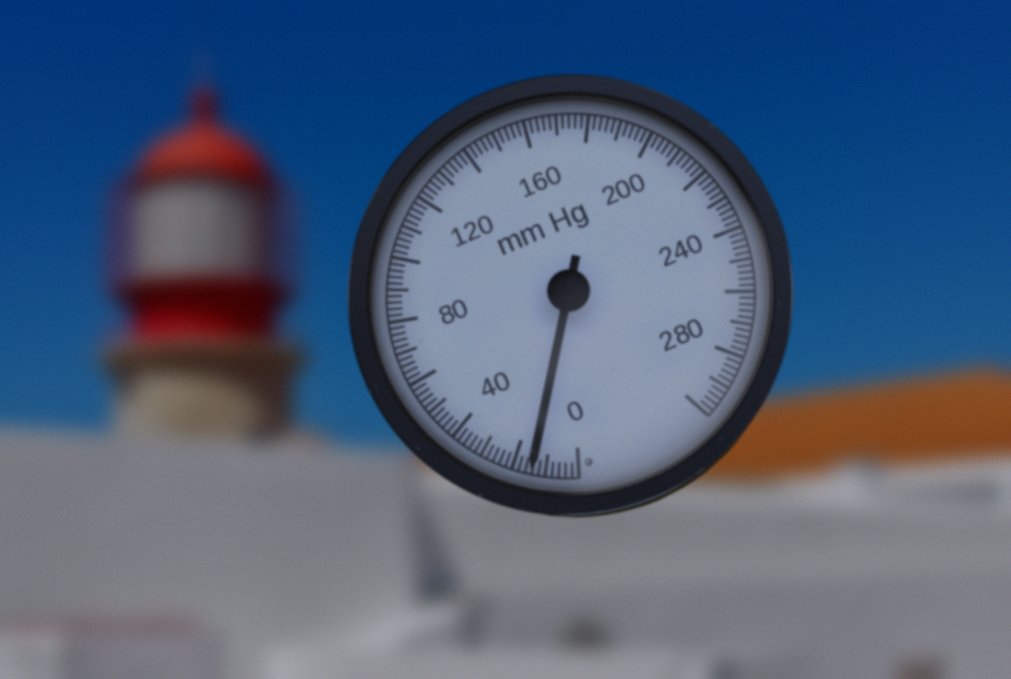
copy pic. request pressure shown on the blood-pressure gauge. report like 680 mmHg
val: 14 mmHg
